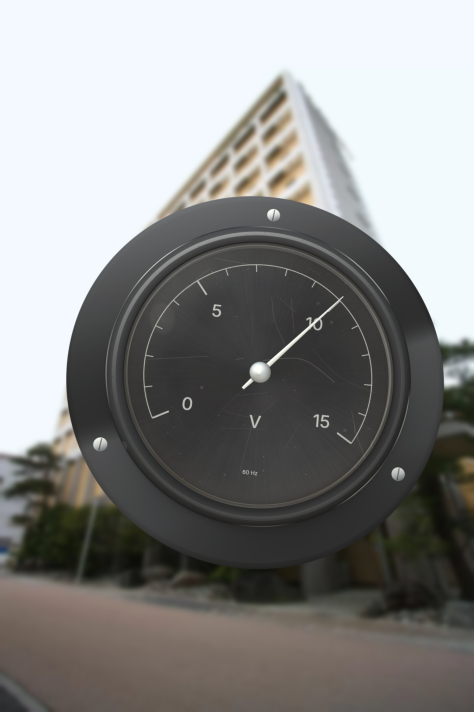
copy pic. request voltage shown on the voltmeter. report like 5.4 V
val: 10 V
